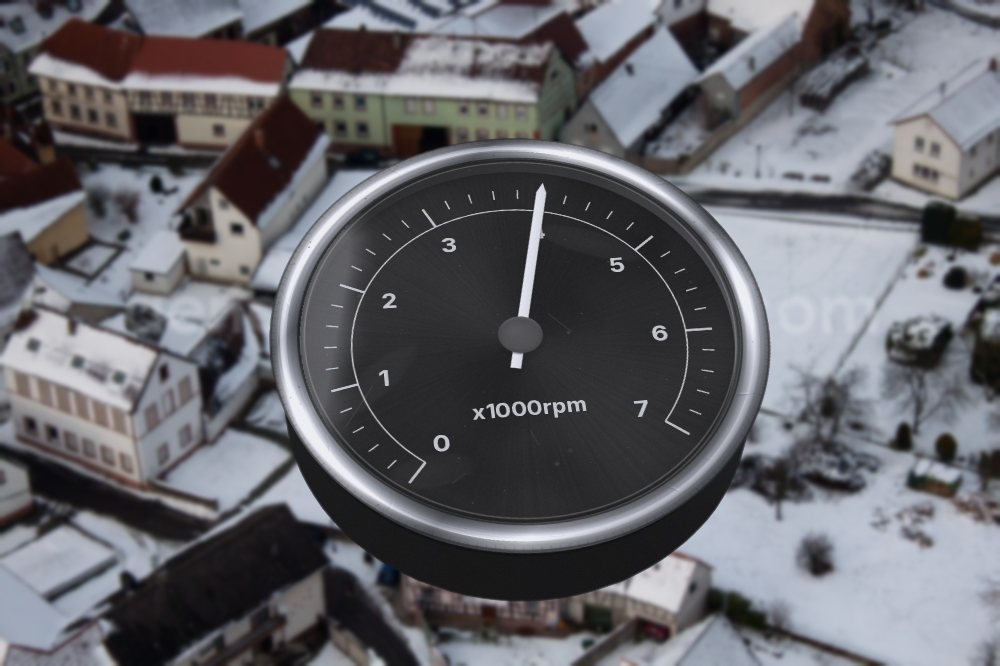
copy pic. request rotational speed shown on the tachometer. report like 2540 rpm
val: 4000 rpm
